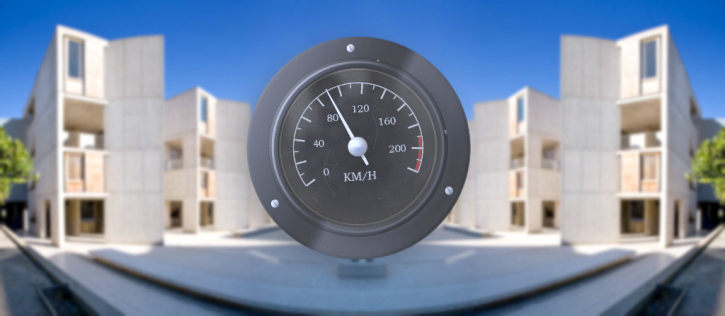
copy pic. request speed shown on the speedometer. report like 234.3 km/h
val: 90 km/h
